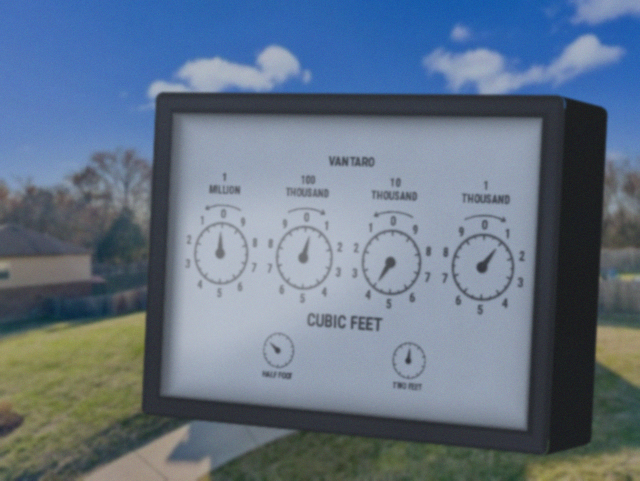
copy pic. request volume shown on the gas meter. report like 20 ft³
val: 4100 ft³
